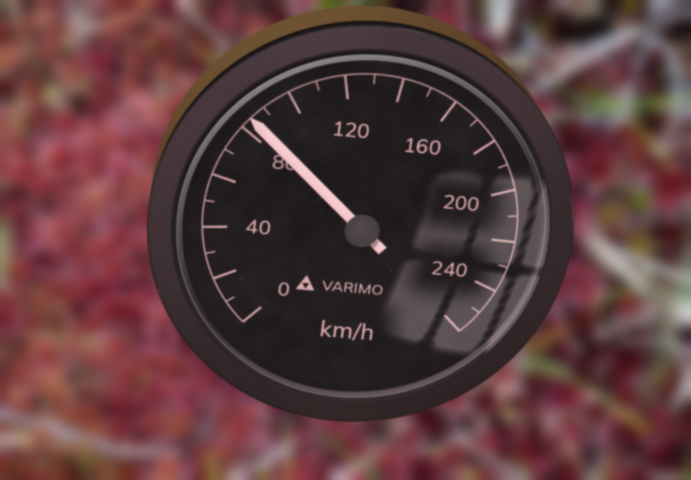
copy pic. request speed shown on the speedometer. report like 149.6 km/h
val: 85 km/h
